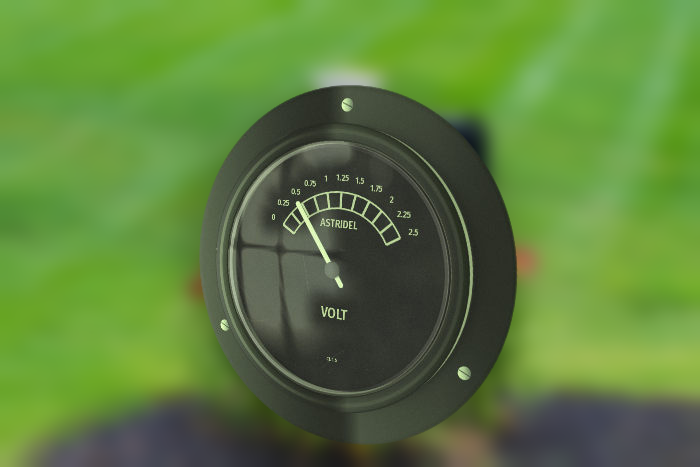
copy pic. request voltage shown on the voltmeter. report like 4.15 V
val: 0.5 V
